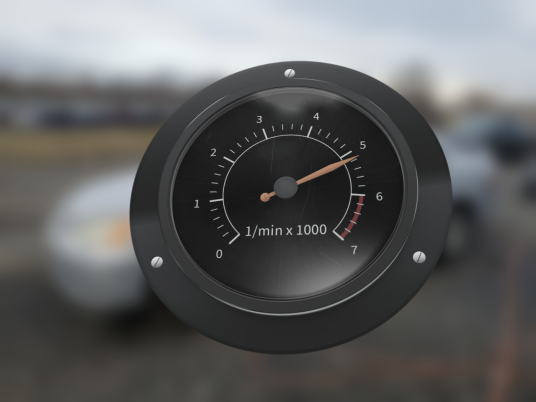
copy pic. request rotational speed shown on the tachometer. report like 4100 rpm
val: 5200 rpm
